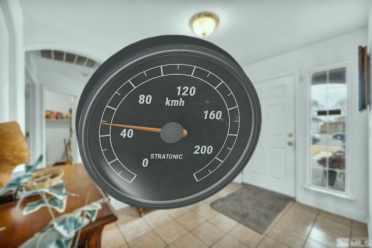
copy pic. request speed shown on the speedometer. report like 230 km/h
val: 50 km/h
